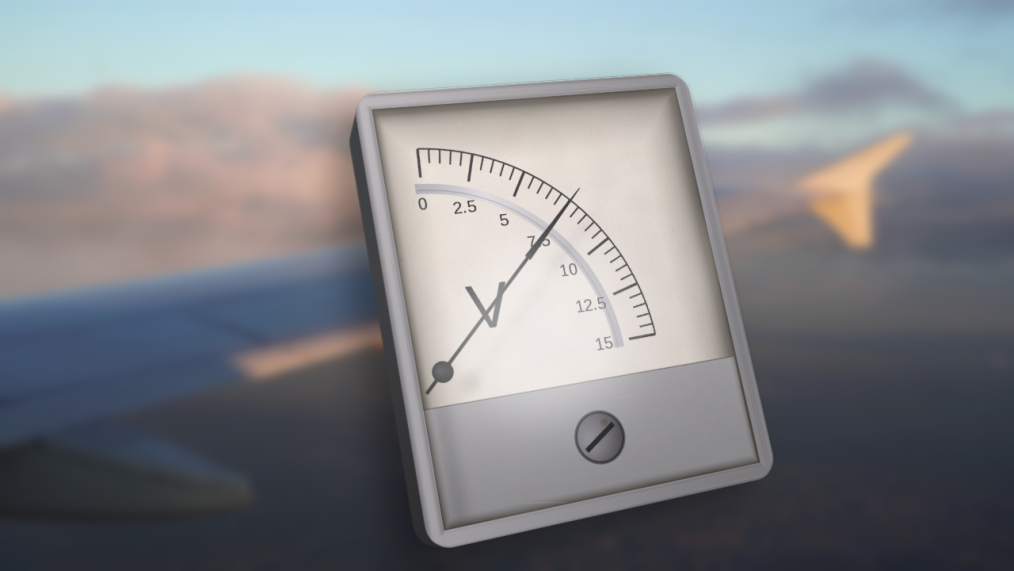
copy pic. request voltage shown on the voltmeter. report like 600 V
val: 7.5 V
